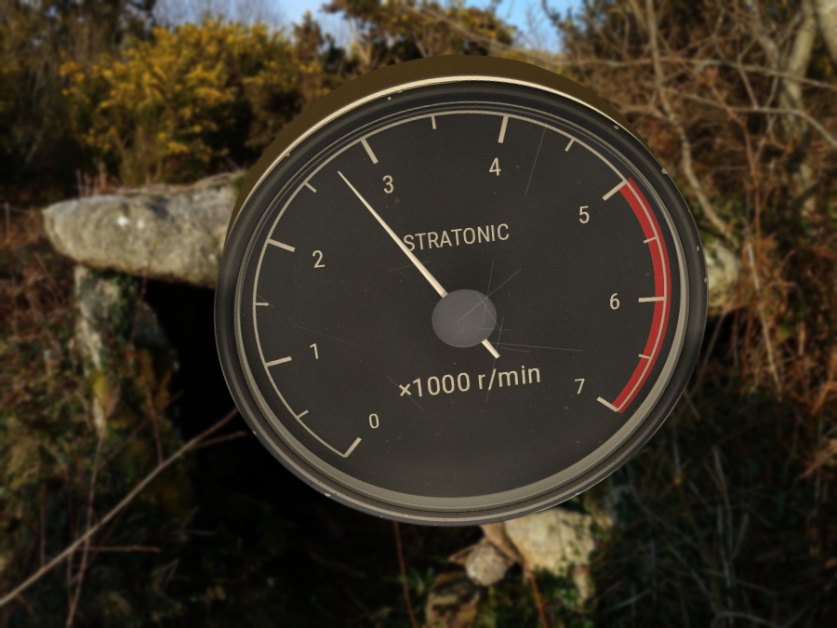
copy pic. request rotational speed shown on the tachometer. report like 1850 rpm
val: 2750 rpm
